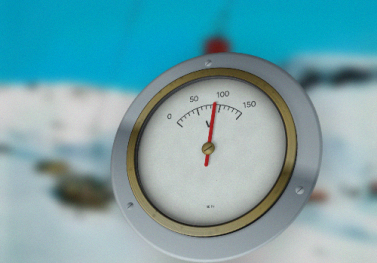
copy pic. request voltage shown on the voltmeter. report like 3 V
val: 90 V
